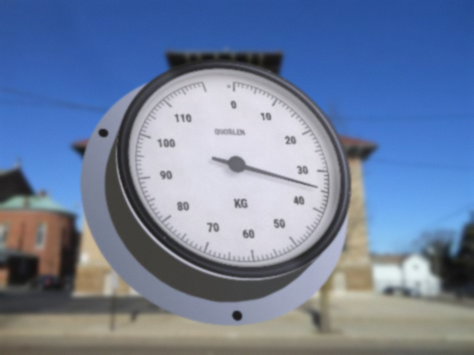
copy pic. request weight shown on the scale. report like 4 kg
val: 35 kg
